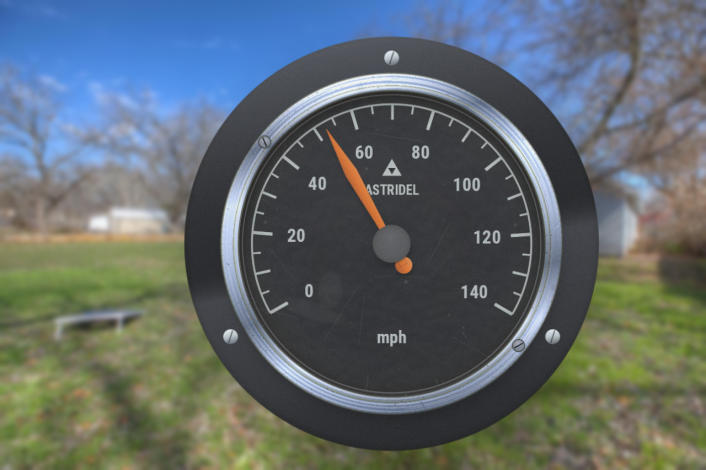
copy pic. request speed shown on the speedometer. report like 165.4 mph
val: 52.5 mph
